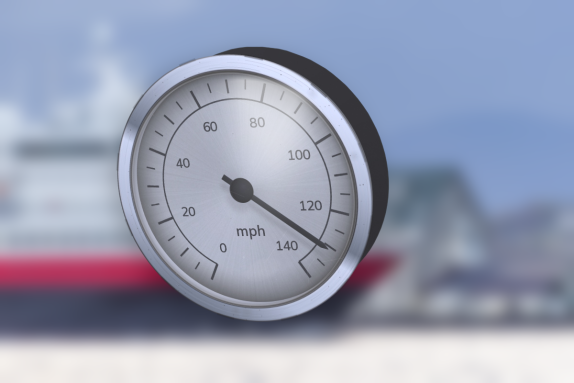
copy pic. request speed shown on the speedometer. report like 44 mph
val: 130 mph
